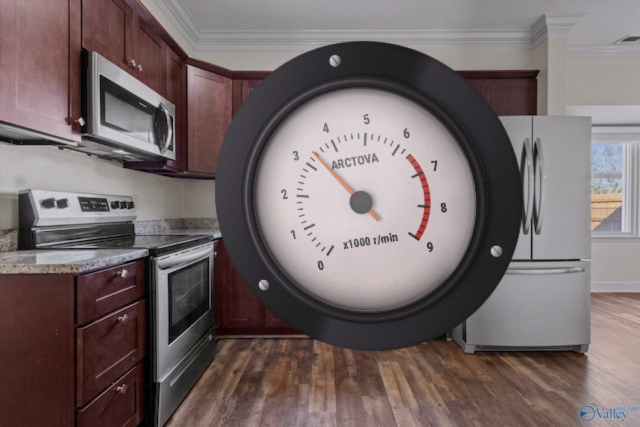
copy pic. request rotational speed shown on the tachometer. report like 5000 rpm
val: 3400 rpm
